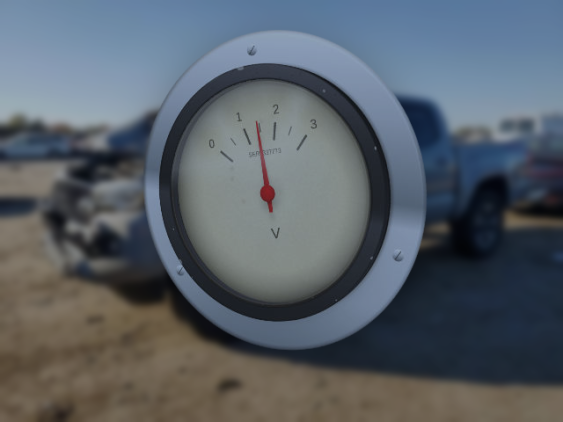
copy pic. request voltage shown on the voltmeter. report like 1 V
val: 1.5 V
